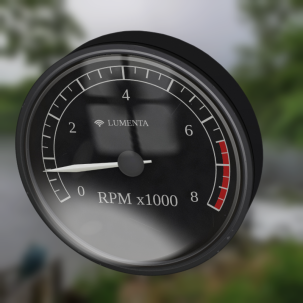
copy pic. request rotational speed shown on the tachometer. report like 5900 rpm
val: 750 rpm
